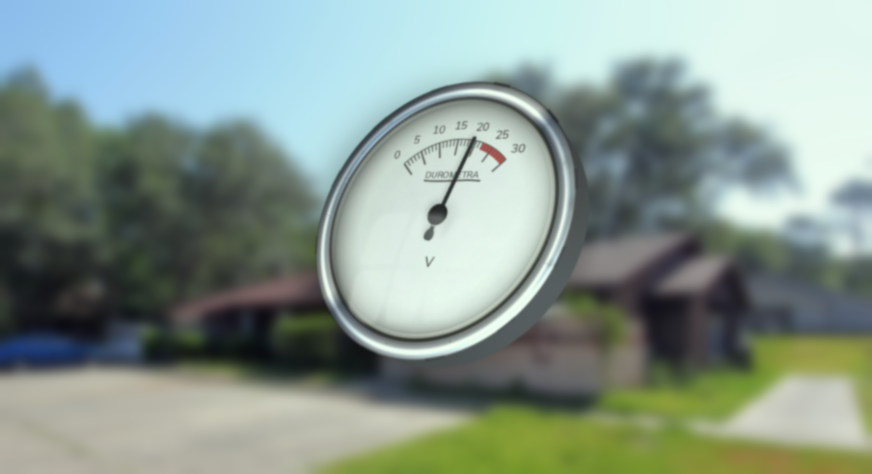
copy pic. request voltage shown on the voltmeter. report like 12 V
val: 20 V
